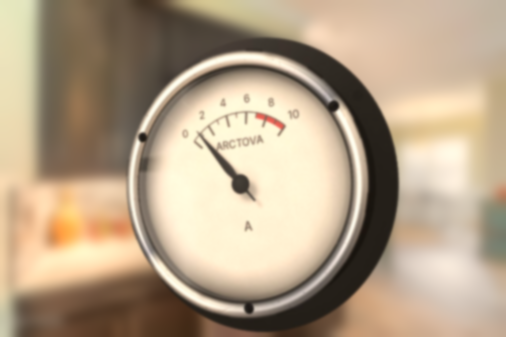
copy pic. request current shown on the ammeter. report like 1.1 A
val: 1 A
